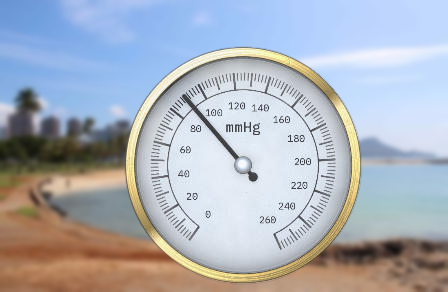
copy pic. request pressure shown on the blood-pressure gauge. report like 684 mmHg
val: 90 mmHg
